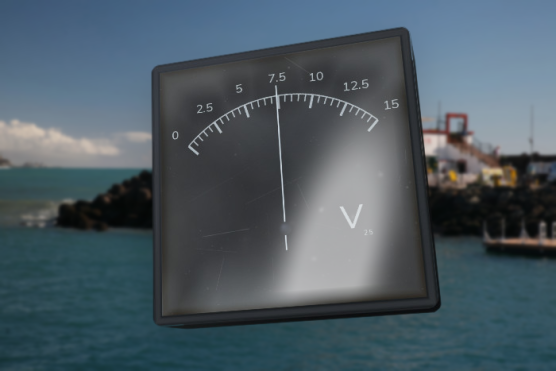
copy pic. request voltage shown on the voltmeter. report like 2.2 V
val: 7.5 V
